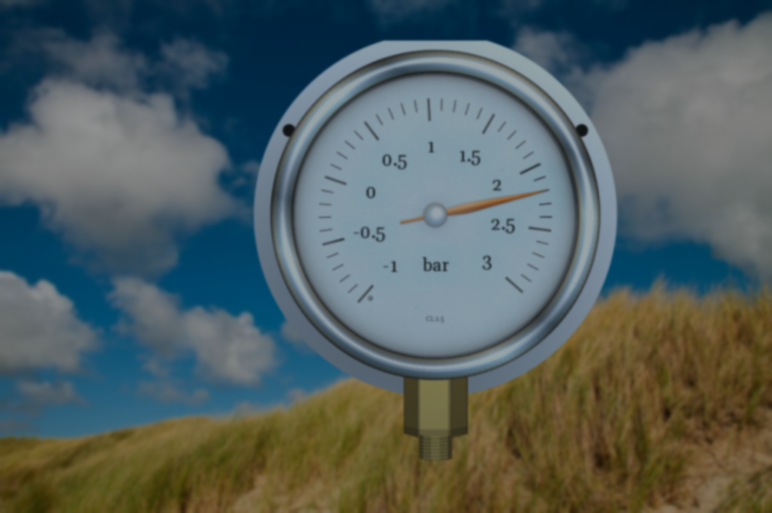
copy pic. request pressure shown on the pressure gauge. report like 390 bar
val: 2.2 bar
